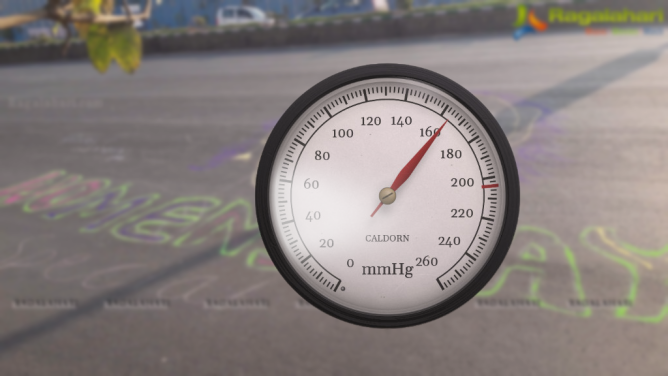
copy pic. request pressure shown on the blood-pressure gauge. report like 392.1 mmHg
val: 164 mmHg
